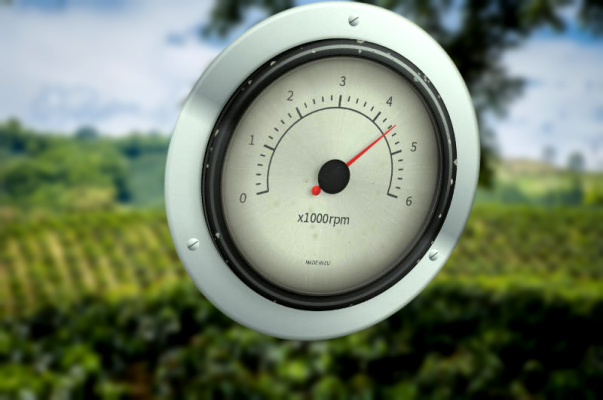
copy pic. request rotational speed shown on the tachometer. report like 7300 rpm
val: 4400 rpm
